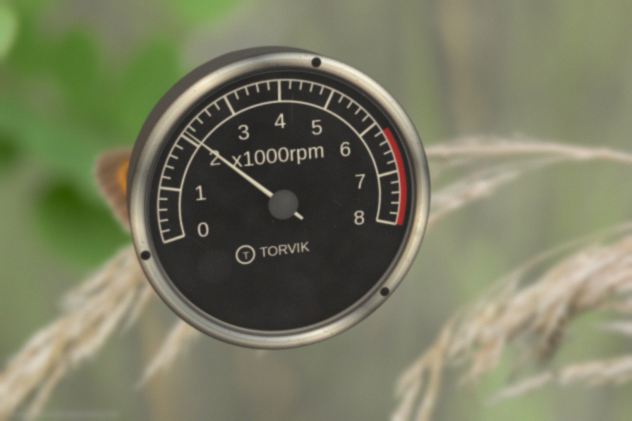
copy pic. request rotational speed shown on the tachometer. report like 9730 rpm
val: 2100 rpm
